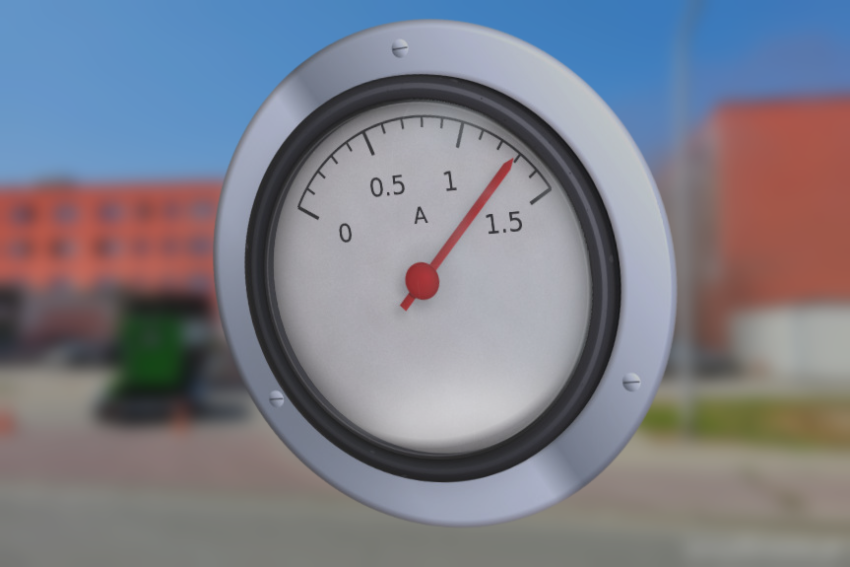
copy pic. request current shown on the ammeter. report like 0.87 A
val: 1.3 A
